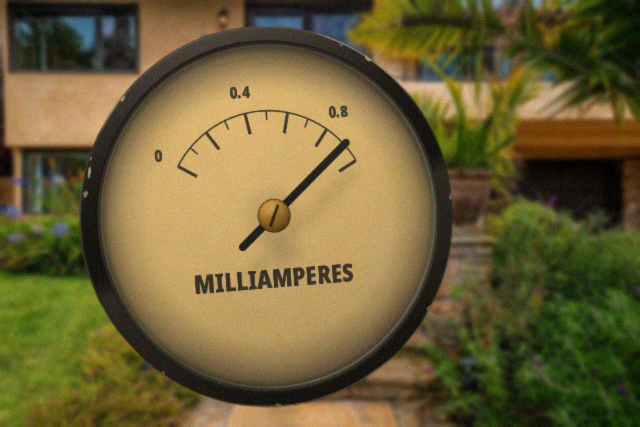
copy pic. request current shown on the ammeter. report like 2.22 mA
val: 0.9 mA
